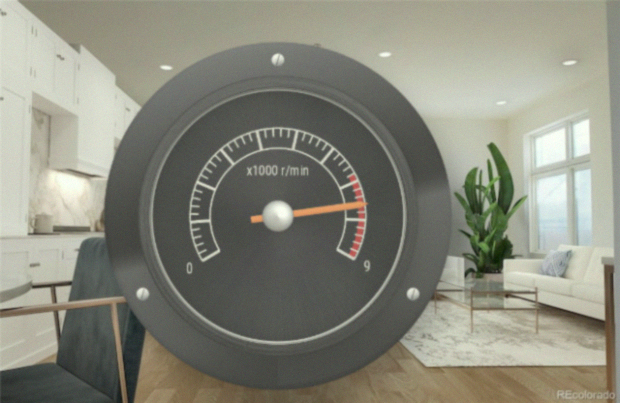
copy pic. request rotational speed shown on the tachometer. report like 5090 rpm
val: 7600 rpm
